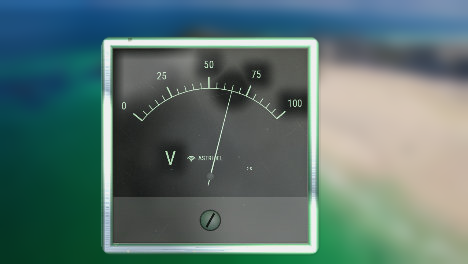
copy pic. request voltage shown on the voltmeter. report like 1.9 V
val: 65 V
